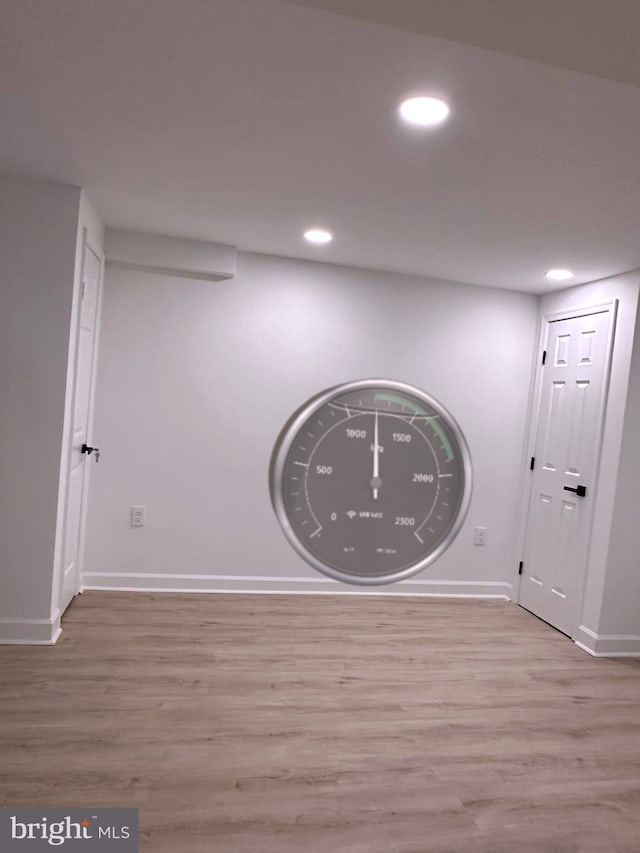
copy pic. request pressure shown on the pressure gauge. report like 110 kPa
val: 1200 kPa
